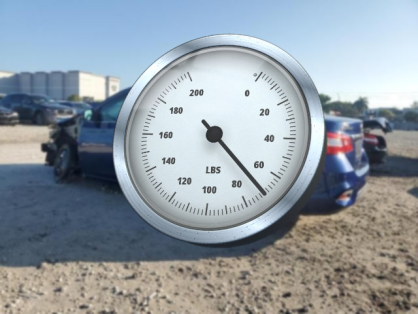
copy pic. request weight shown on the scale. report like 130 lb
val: 70 lb
